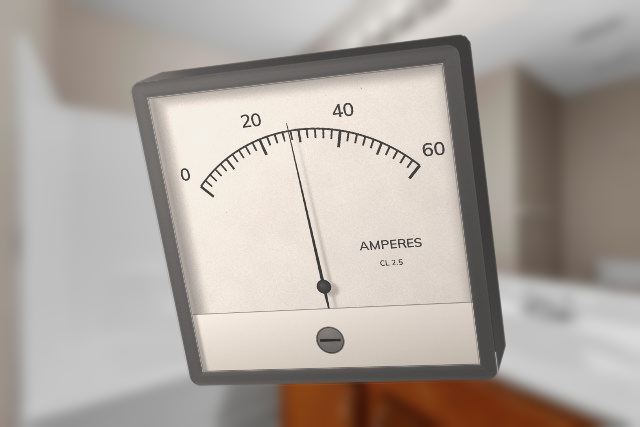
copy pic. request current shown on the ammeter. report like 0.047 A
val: 28 A
